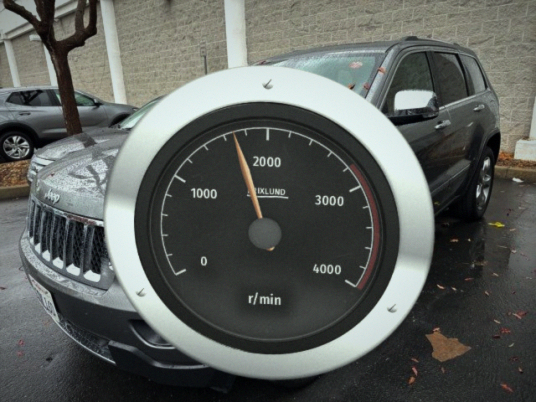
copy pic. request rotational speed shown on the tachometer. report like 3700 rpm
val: 1700 rpm
